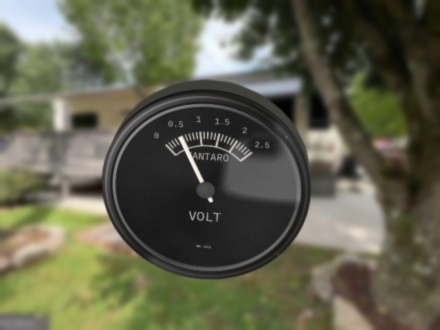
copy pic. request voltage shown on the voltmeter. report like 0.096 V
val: 0.5 V
